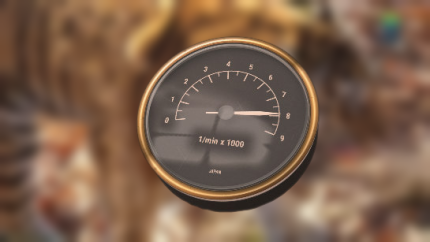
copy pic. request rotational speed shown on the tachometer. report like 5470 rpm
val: 8000 rpm
